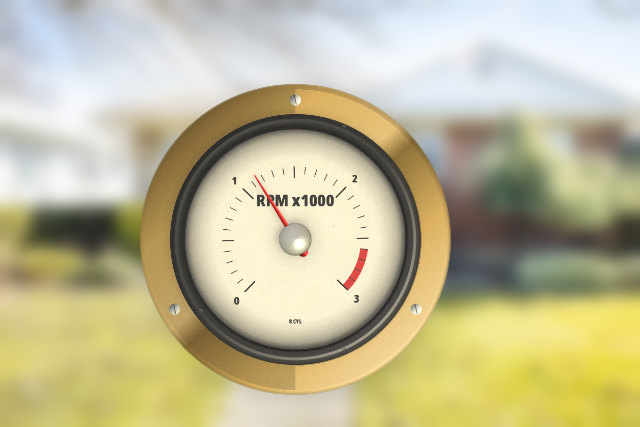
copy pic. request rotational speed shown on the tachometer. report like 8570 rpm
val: 1150 rpm
